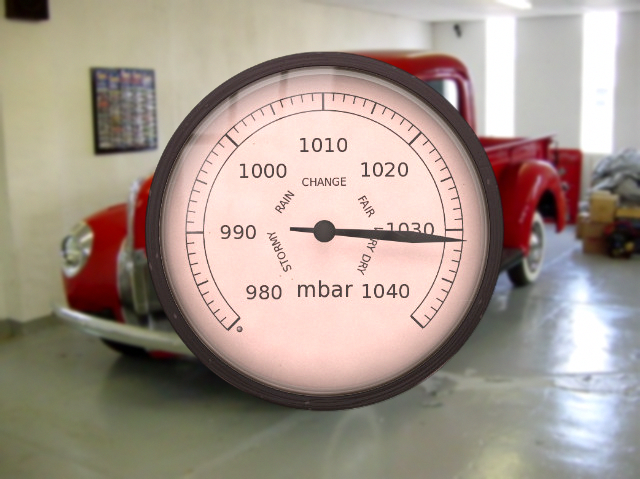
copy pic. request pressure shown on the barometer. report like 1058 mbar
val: 1031 mbar
